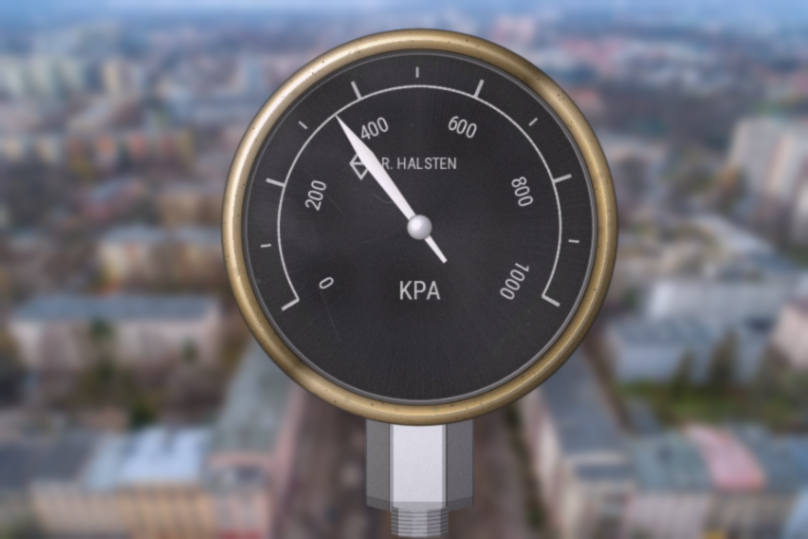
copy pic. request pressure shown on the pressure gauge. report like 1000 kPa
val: 350 kPa
